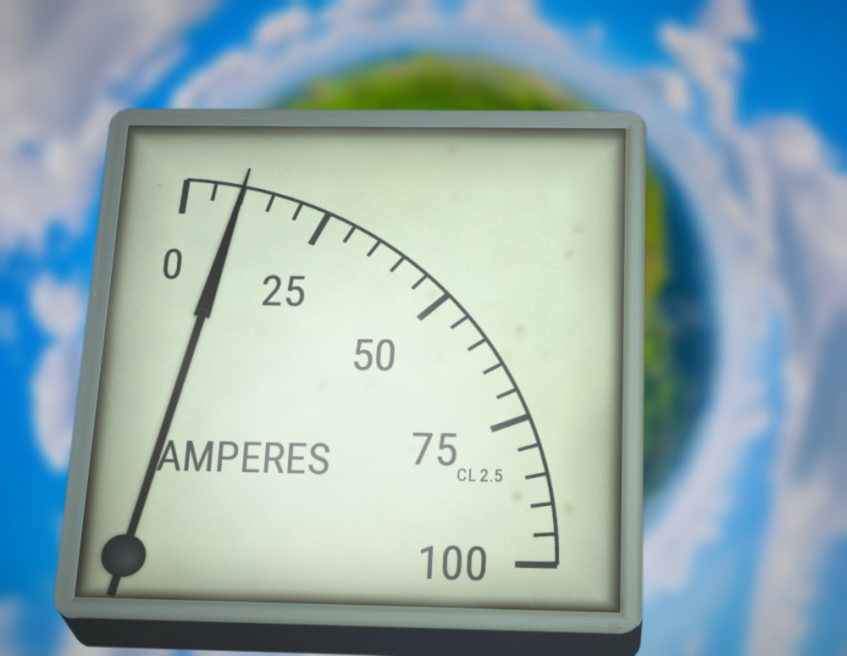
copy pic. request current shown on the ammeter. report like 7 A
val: 10 A
